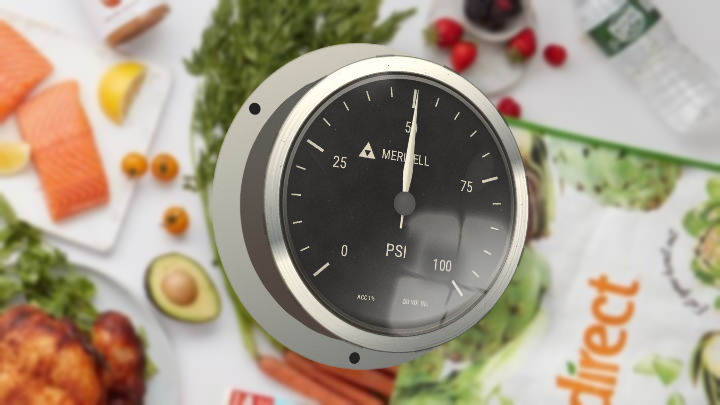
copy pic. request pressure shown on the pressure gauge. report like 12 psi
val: 50 psi
